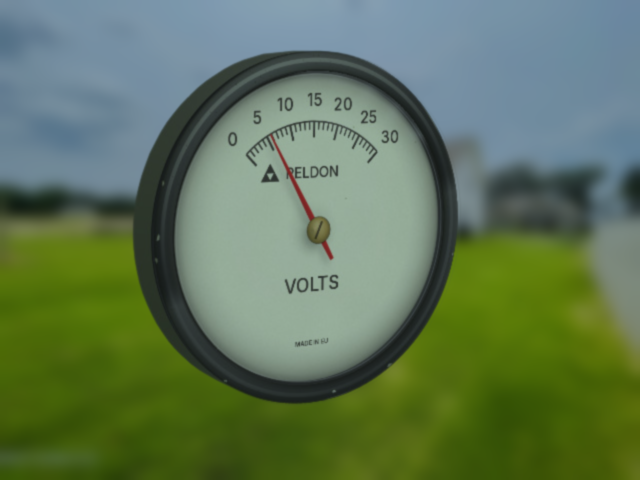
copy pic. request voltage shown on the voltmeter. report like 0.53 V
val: 5 V
